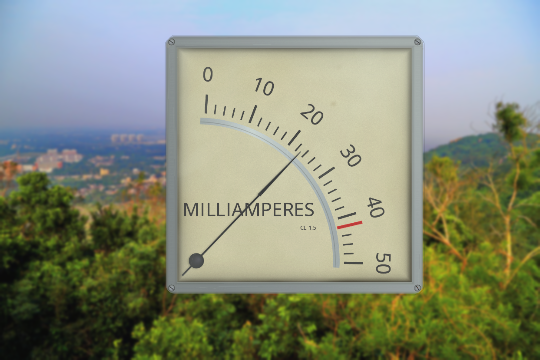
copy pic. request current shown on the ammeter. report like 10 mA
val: 23 mA
